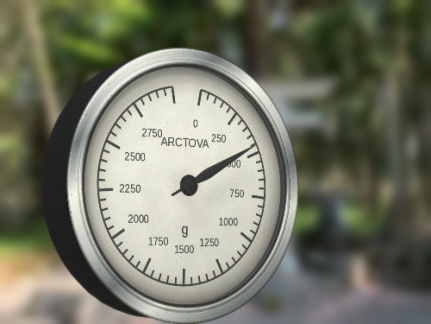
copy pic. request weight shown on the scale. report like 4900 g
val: 450 g
